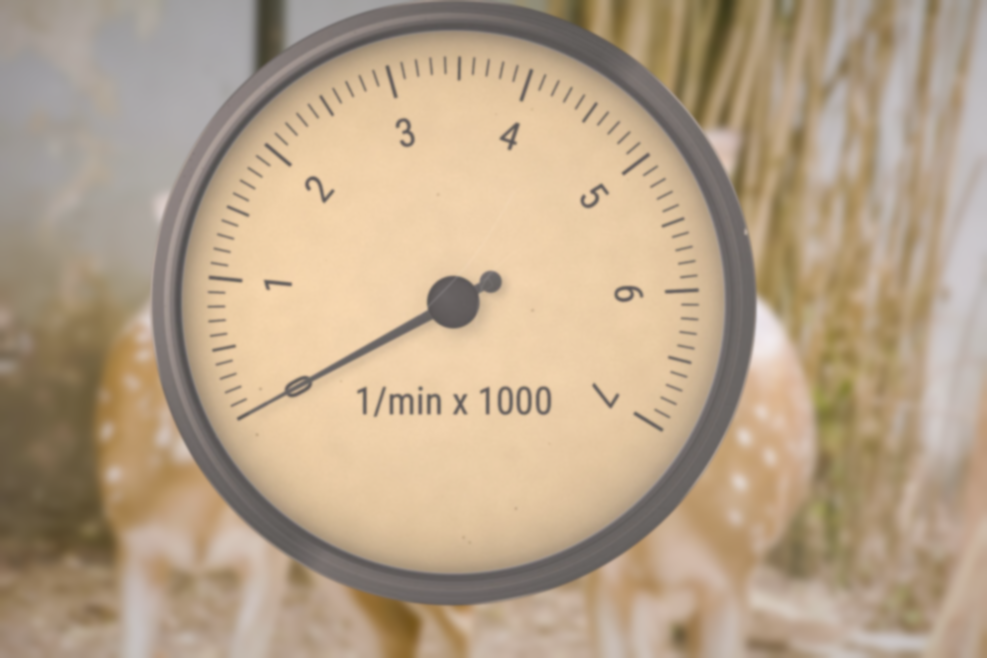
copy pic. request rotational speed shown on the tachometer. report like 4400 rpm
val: 0 rpm
